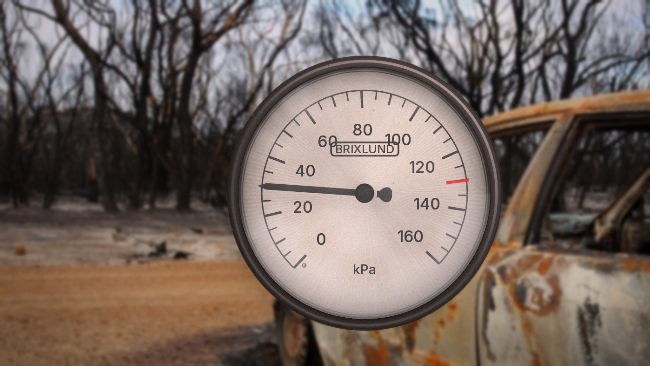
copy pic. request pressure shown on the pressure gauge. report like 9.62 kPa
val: 30 kPa
